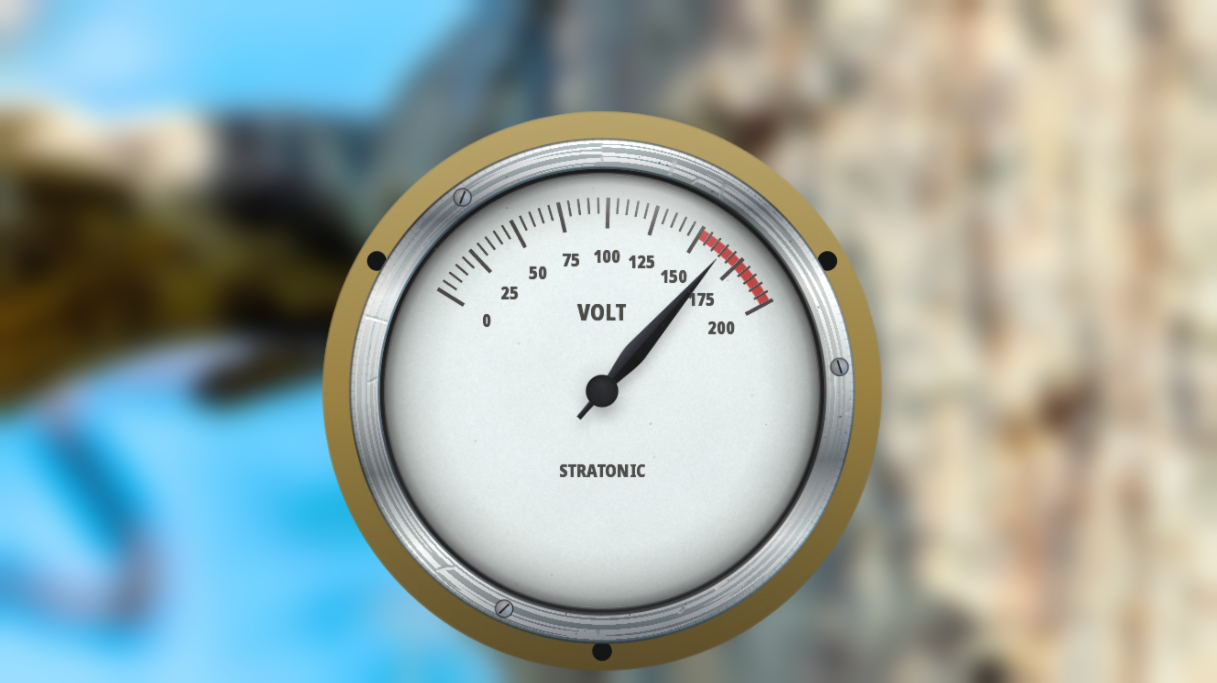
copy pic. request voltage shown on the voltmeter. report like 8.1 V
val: 165 V
